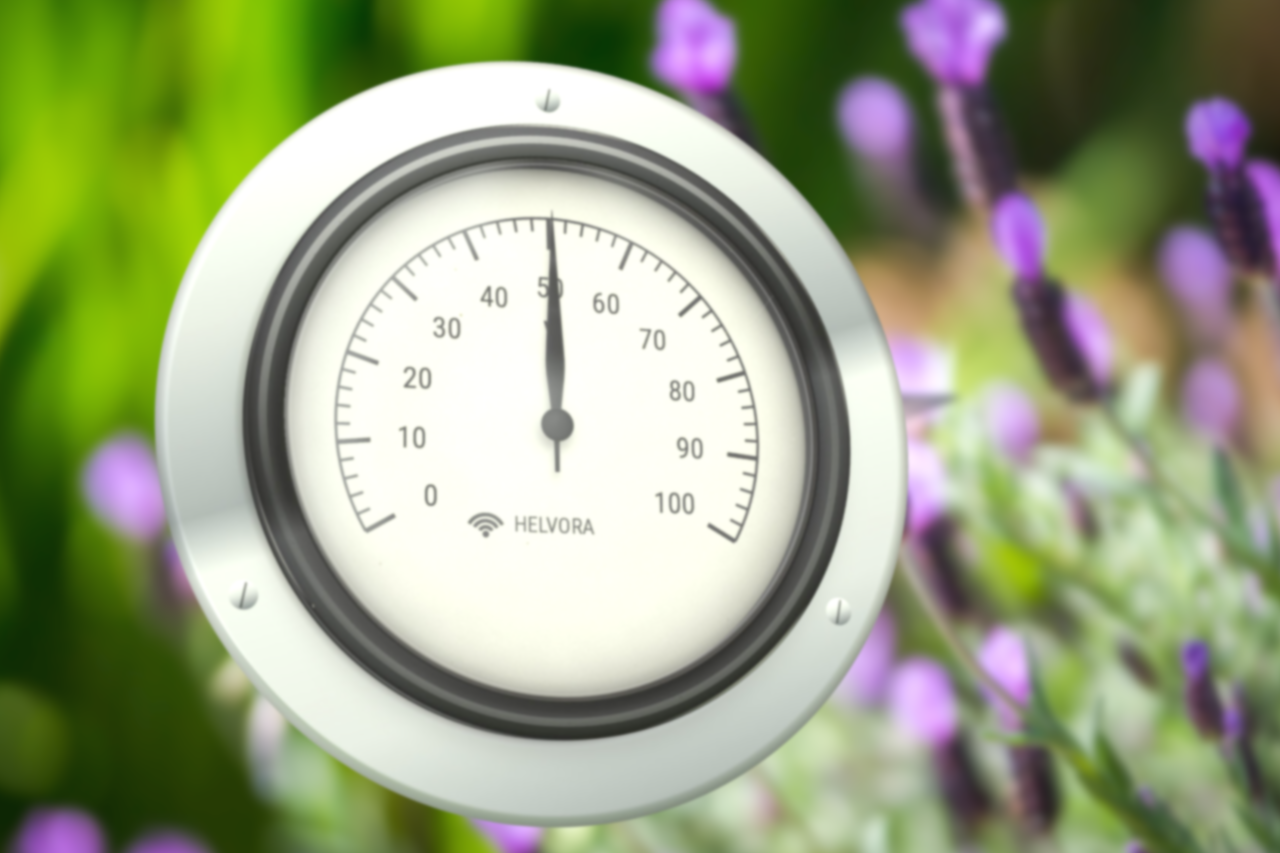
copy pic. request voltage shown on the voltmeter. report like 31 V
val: 50 V
